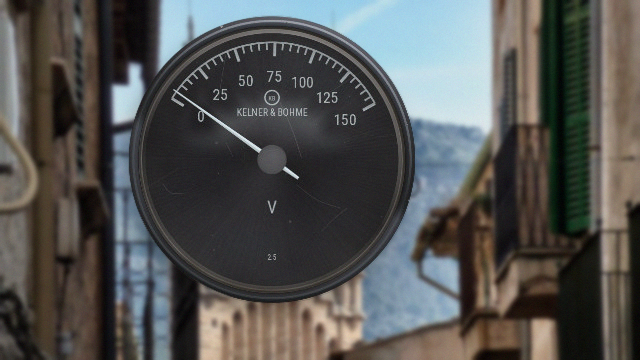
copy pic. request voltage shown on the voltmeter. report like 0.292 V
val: 5 V
